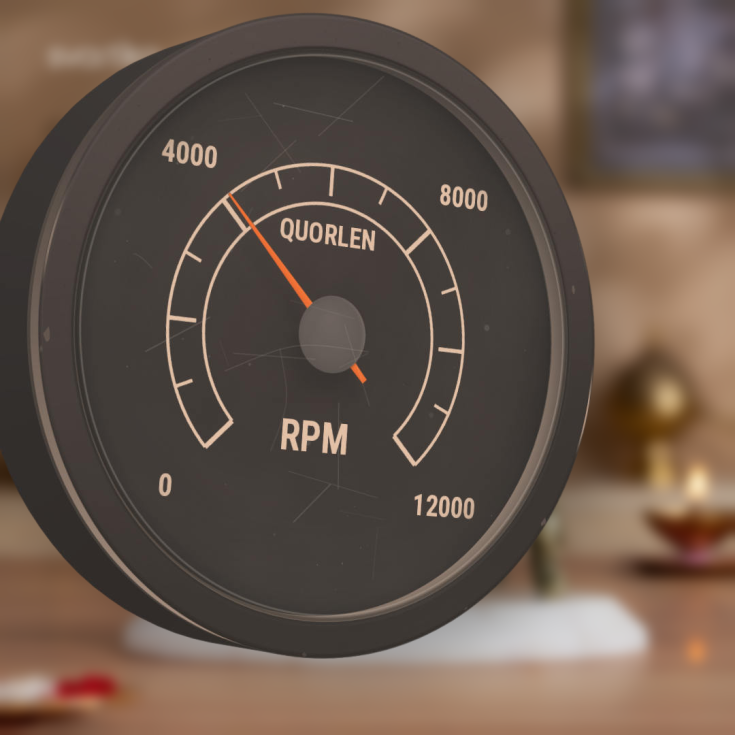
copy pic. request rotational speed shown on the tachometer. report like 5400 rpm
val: 4000 rpm
